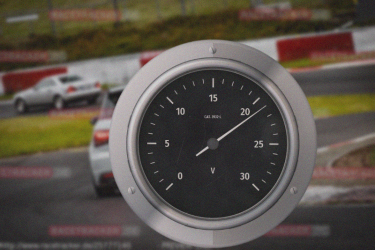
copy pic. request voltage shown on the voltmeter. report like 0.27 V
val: 21 V
